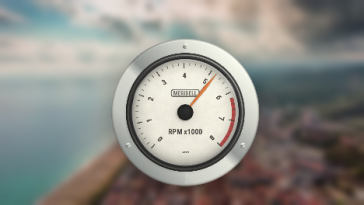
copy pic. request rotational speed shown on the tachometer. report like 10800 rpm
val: 5200 rpm
